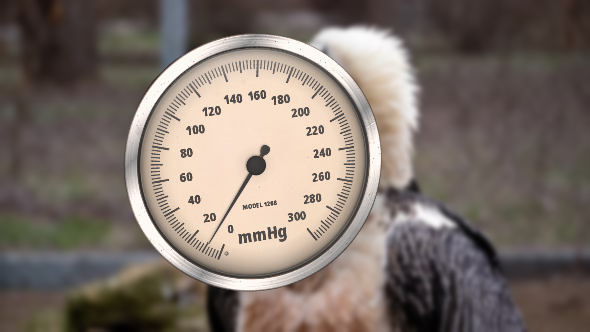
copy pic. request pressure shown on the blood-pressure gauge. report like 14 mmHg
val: 10 mmHg
